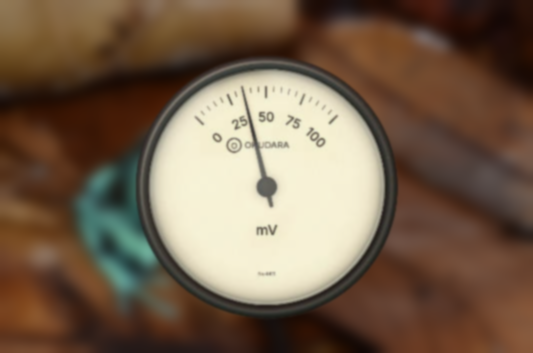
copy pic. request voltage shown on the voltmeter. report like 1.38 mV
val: 35 mV
